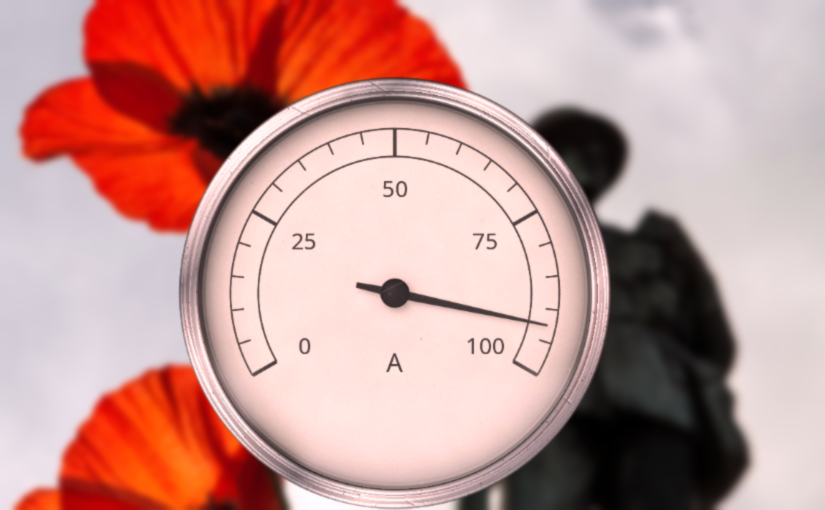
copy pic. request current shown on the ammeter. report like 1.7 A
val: 92.5 A
